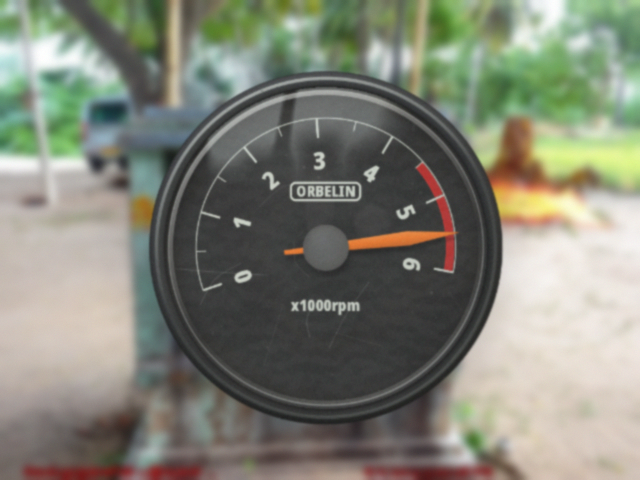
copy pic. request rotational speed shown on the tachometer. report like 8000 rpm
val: 5500 rpm
